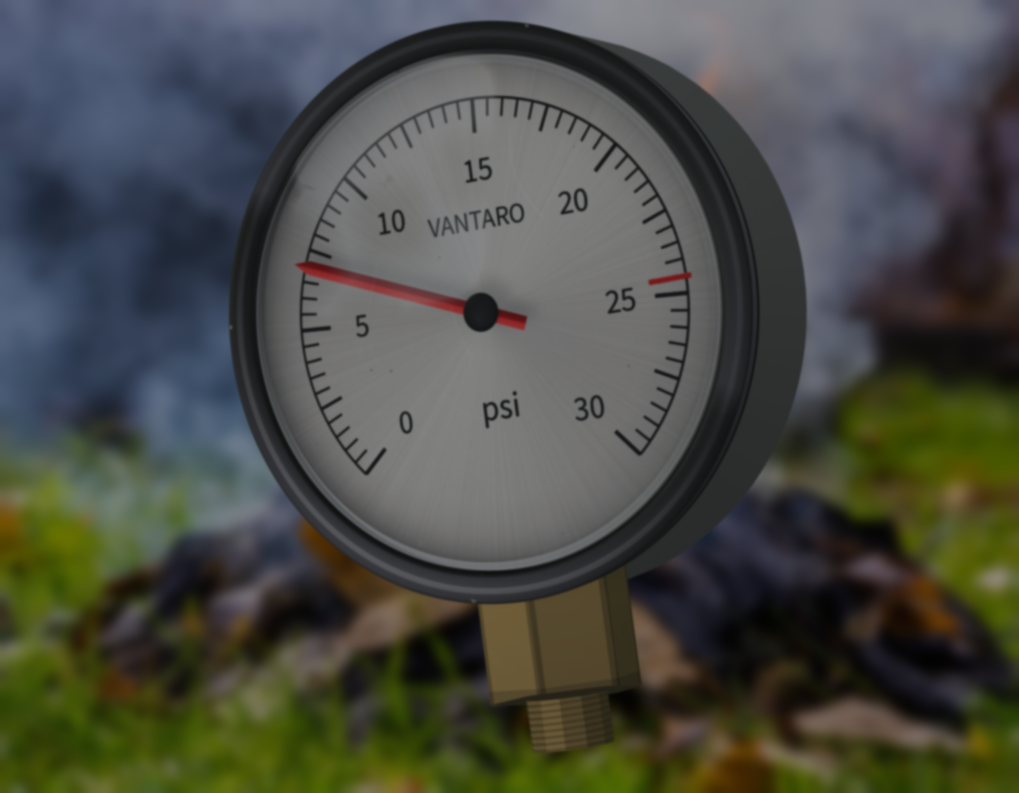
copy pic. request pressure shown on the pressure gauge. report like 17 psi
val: 7 psi
